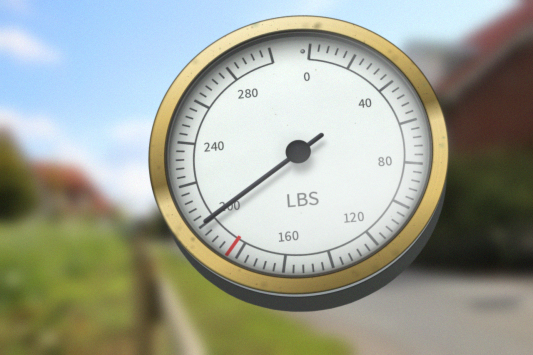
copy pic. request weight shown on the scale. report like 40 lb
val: 200 lb
